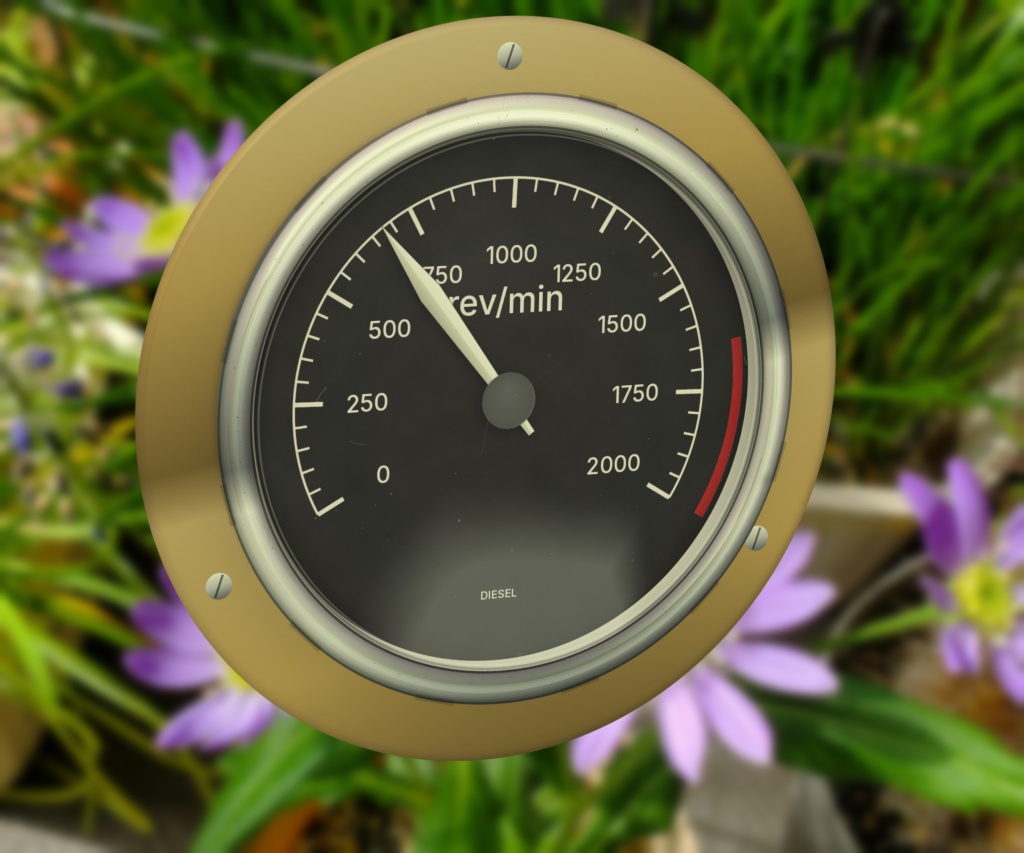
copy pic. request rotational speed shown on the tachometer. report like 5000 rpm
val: 675 rpm
